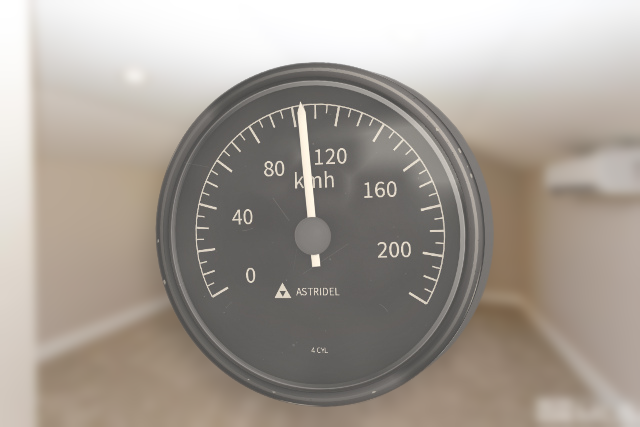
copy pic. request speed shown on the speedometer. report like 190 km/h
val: 105 km/h
